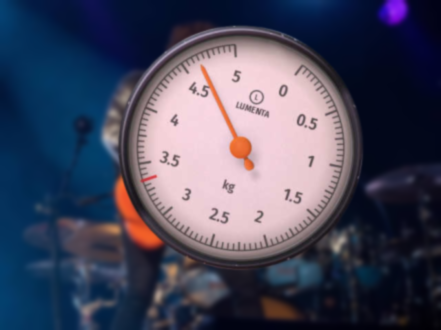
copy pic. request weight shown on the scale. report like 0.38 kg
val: 4.65 kg
